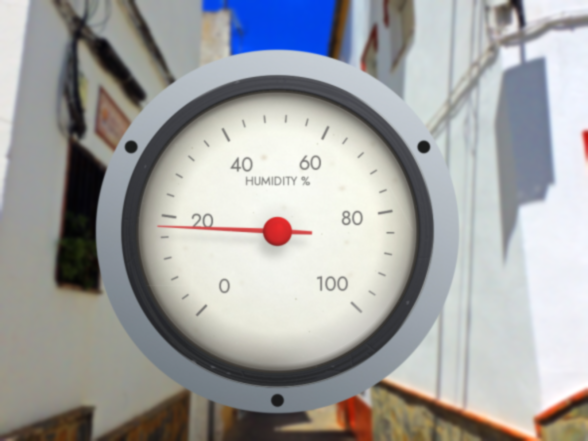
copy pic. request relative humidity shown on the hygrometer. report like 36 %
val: 18 %
